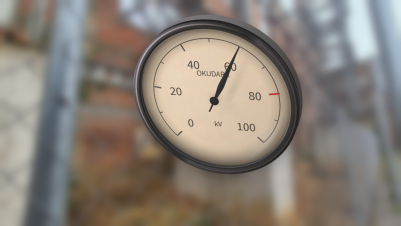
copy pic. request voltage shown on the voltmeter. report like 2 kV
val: 60 kV
